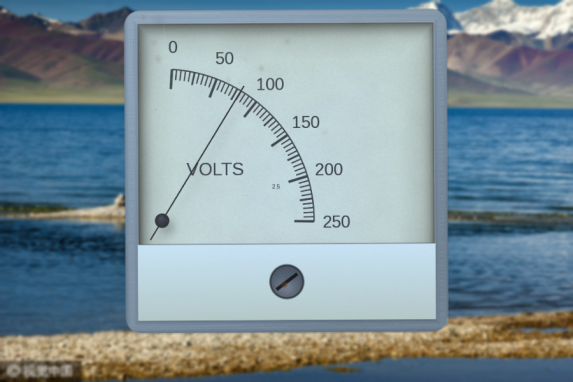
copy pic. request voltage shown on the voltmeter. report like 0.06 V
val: 80 V
